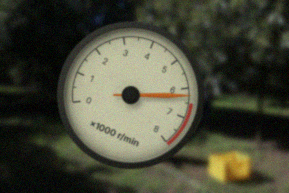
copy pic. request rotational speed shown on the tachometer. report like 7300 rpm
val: 6250 rpm
